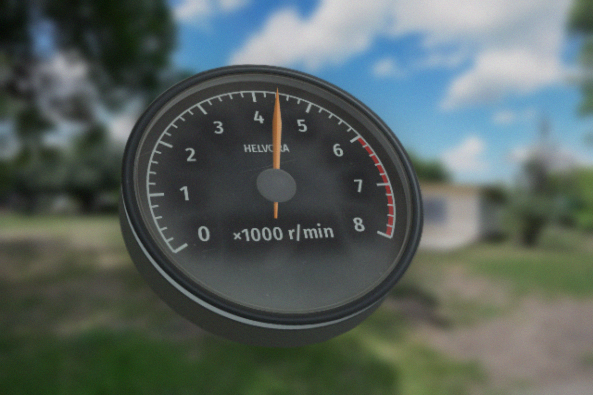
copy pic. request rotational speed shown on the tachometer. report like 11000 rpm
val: 4400 rpm
